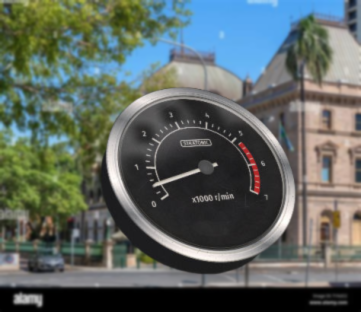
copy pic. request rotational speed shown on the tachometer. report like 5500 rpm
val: 400 rpm
